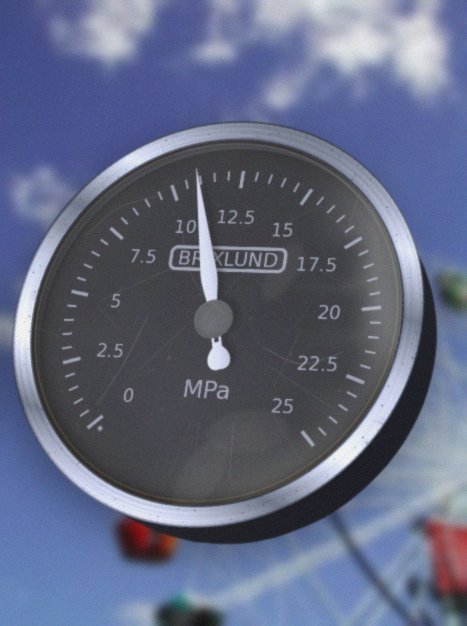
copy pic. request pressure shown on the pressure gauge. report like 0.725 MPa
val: 11 MPa
